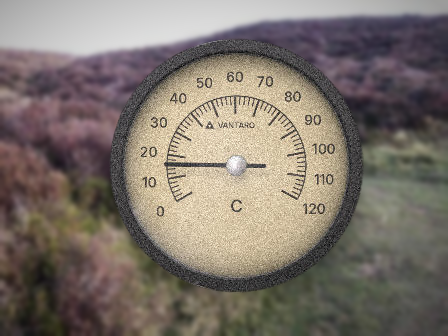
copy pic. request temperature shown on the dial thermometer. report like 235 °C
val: 16 °C
